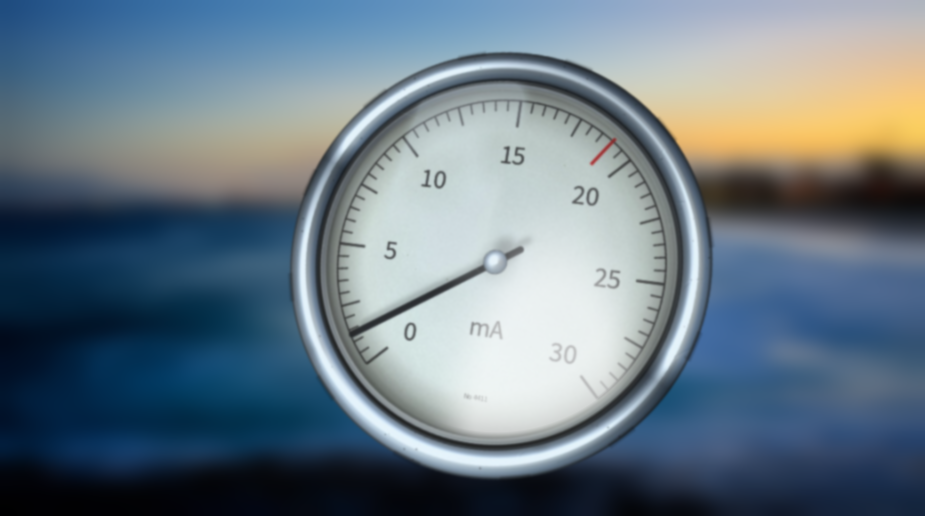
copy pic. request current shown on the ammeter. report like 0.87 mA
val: 1.25 mA
